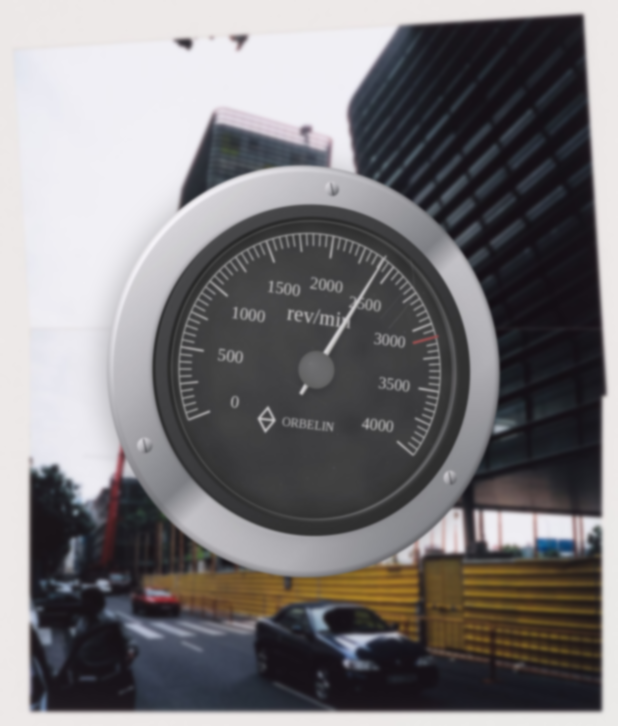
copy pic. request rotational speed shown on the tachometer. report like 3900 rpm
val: 2400 rpm
